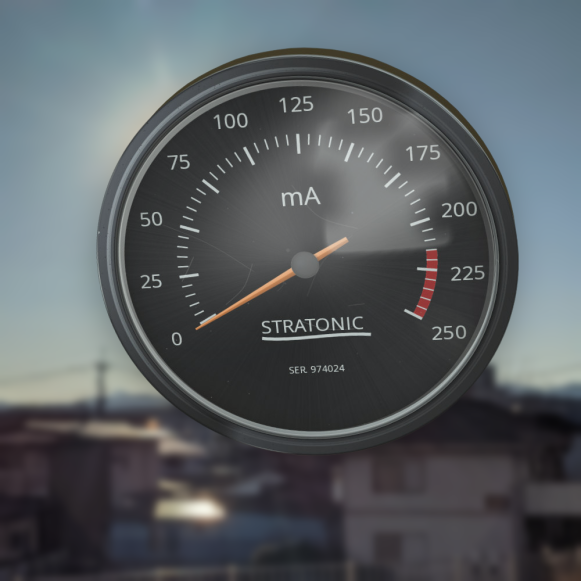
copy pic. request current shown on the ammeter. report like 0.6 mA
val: 0 mA
